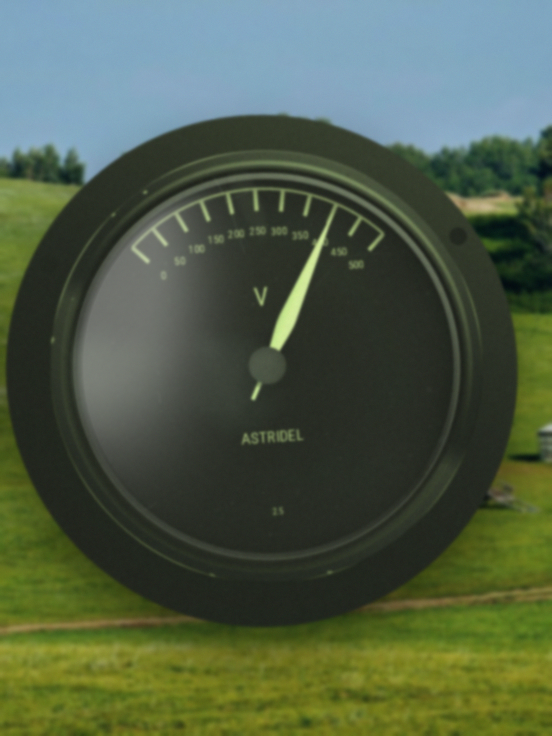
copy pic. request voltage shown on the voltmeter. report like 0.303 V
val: 400 V
